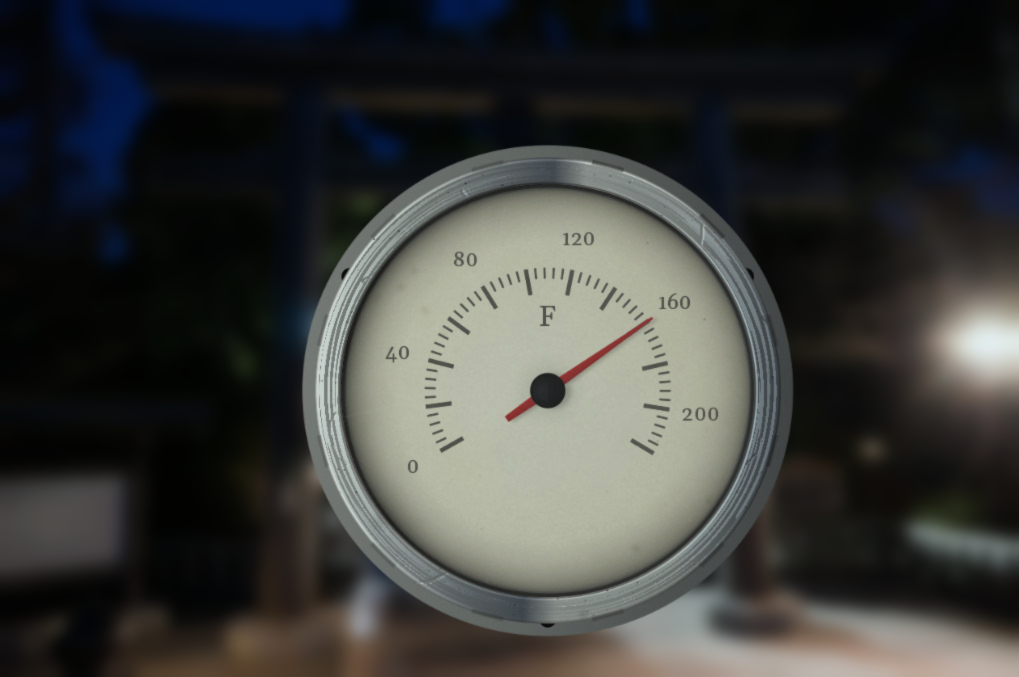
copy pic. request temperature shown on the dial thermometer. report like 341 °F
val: 160 °F
